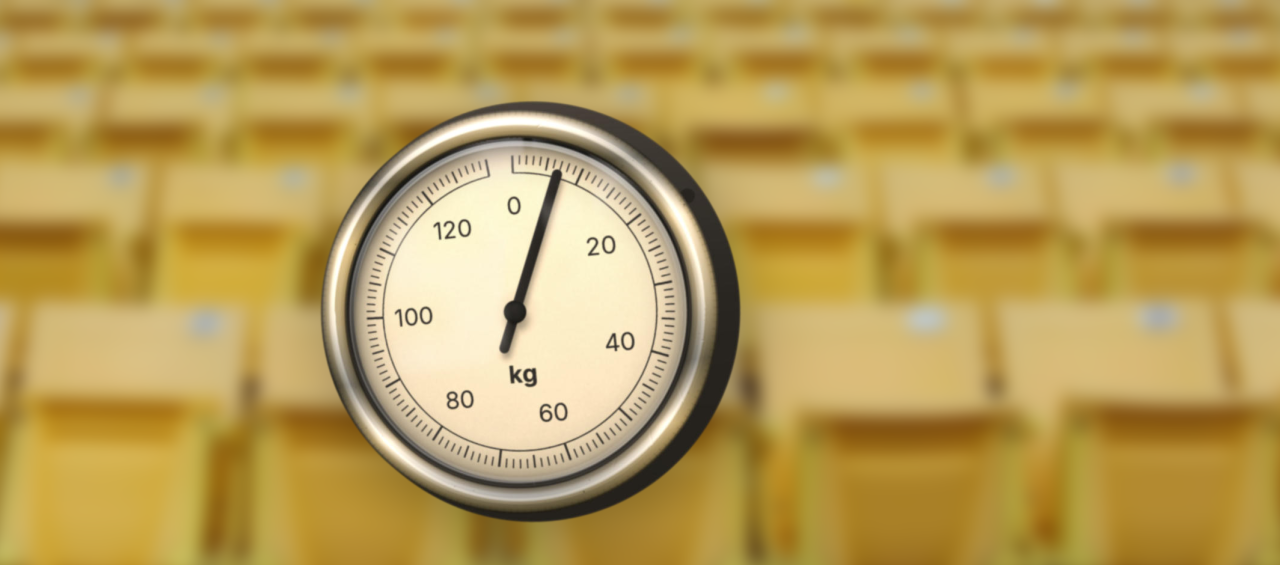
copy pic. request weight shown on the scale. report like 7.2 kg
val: 7 kg
